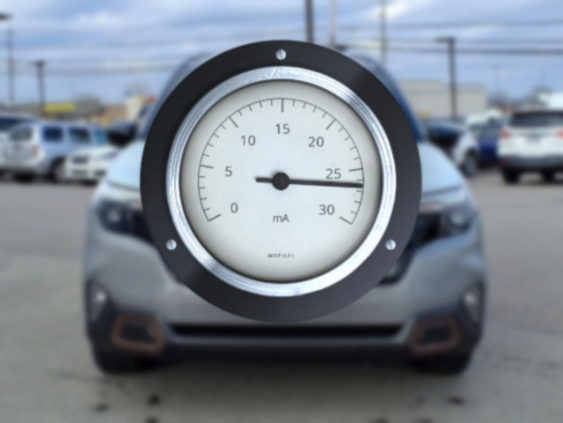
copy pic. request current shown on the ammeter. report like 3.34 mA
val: 26.5 mA
